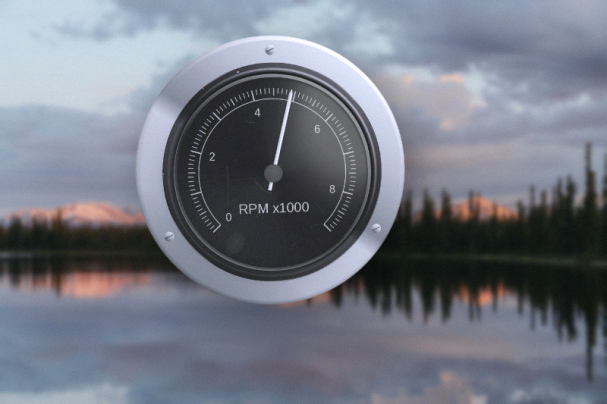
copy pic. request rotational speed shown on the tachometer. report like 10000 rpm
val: 4900 rpm
